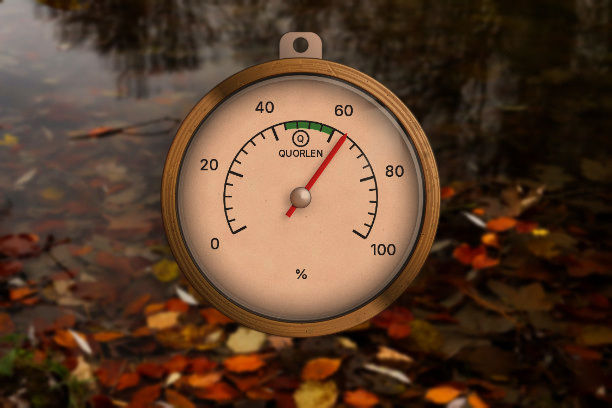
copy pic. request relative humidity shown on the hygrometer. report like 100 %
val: 64 %
